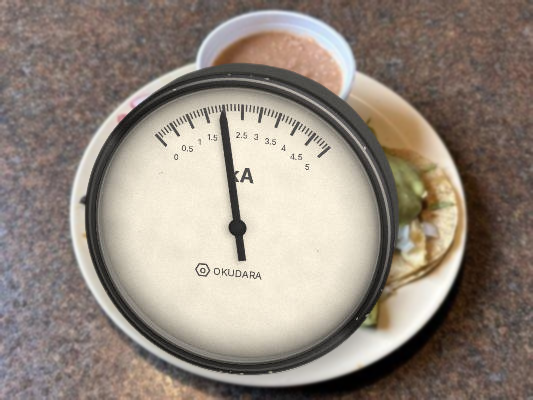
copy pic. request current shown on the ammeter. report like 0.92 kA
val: 2 kA
